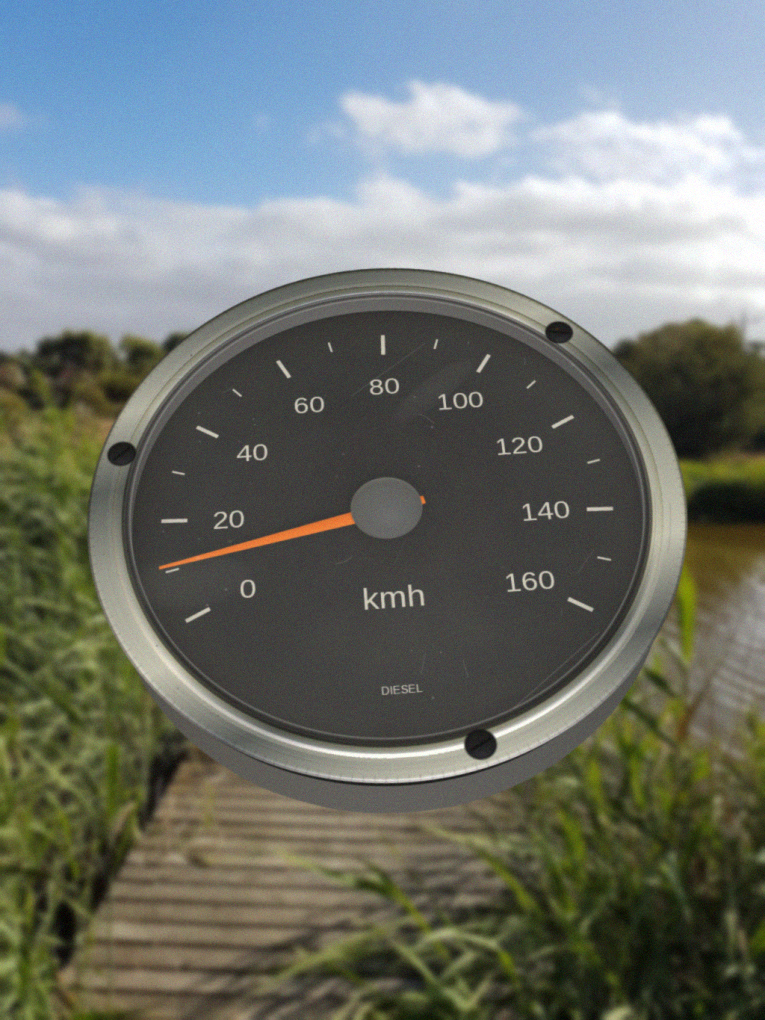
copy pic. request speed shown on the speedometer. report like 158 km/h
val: 10 km/h
